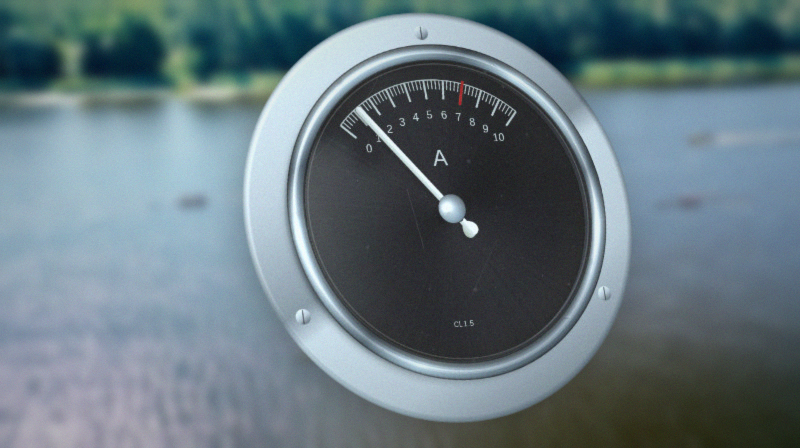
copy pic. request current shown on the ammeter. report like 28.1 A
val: 1 A
